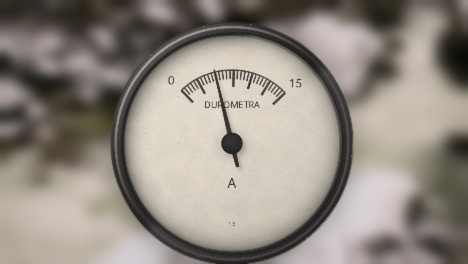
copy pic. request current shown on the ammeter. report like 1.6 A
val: 5 A
